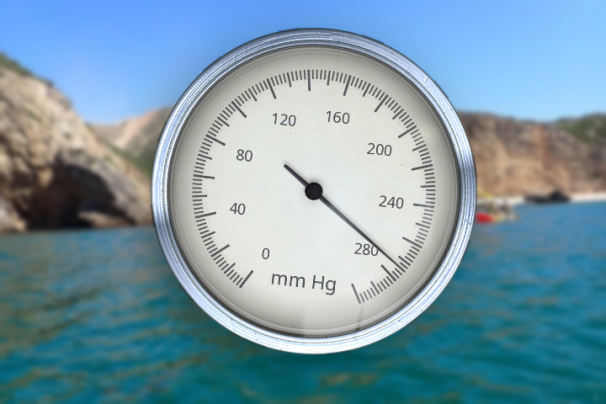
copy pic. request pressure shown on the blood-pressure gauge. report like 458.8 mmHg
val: 274 mmHg
